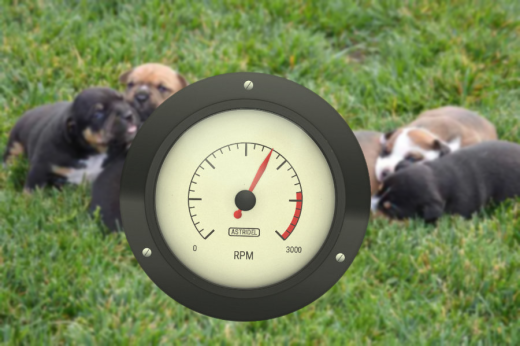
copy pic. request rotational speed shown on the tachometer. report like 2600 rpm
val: 1800 rpm
